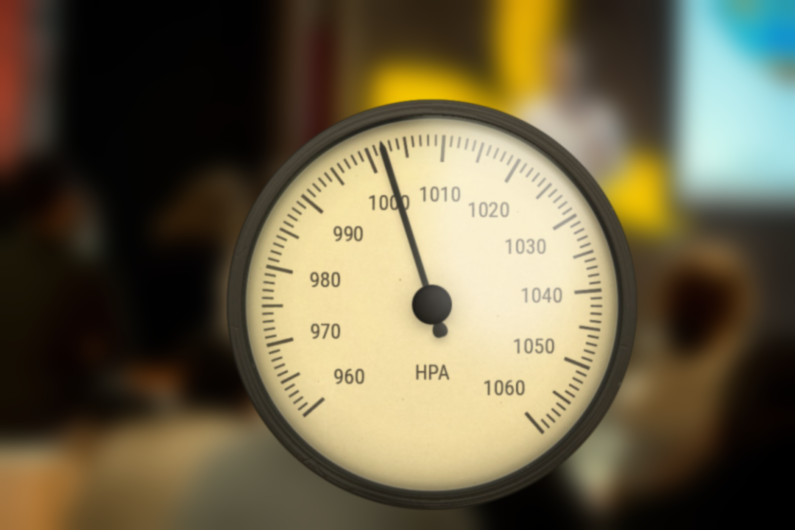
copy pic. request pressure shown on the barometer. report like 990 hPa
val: 1002 hPa
